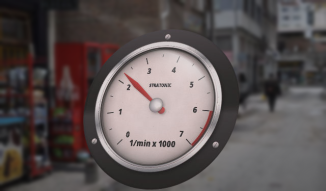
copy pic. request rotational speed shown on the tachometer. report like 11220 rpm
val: 2250 rpm
